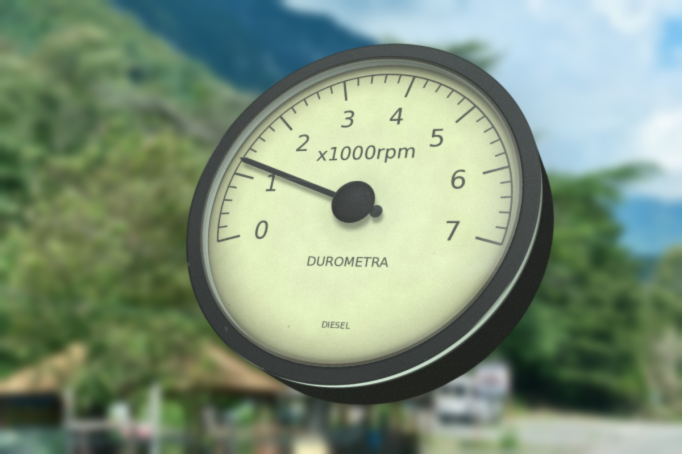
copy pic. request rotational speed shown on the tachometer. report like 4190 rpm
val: 1200 rpm
